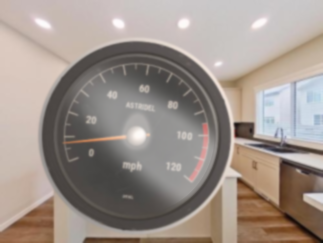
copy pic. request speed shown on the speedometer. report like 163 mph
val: 7.5 mph
